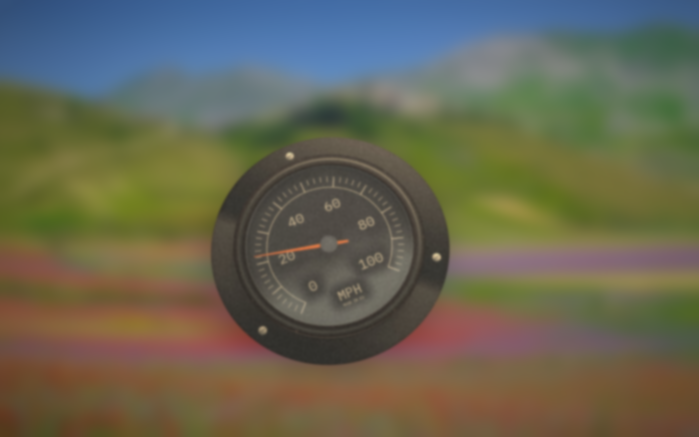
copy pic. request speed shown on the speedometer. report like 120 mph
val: 22 mph
